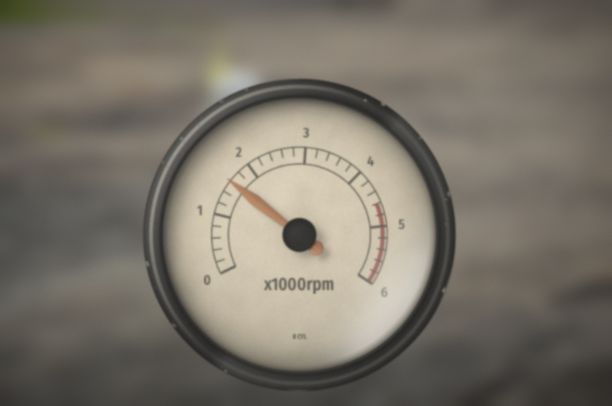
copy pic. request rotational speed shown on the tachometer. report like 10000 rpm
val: 1600 rpm
